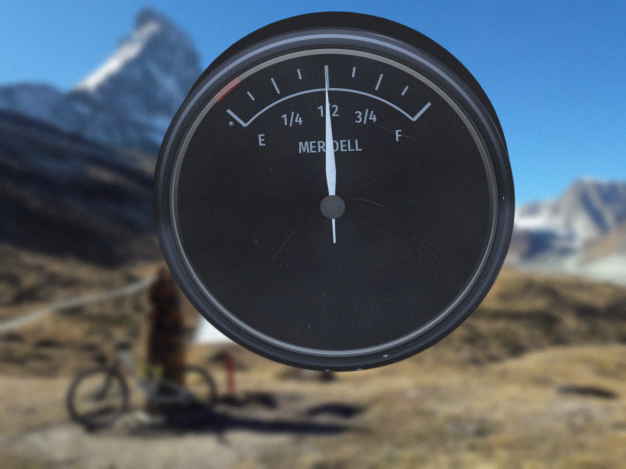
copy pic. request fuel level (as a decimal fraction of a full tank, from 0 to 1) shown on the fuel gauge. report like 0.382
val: 0.5
